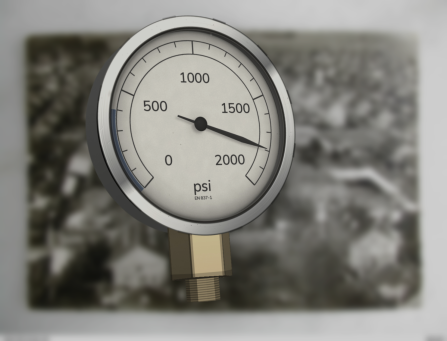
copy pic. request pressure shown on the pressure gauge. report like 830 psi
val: 1800 psi
